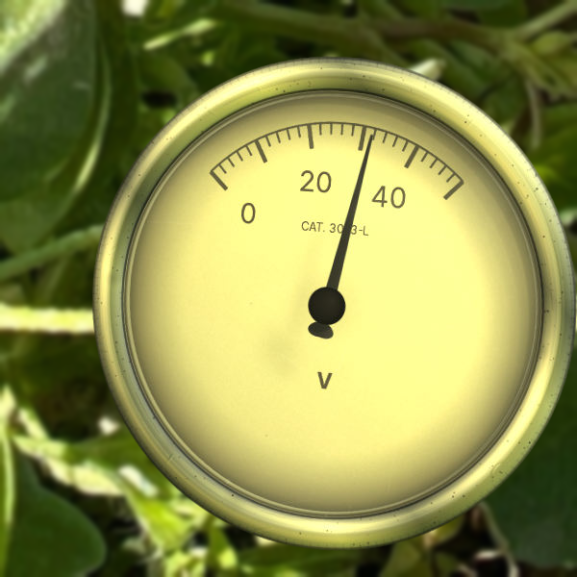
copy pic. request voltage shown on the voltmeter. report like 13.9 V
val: 32 V
